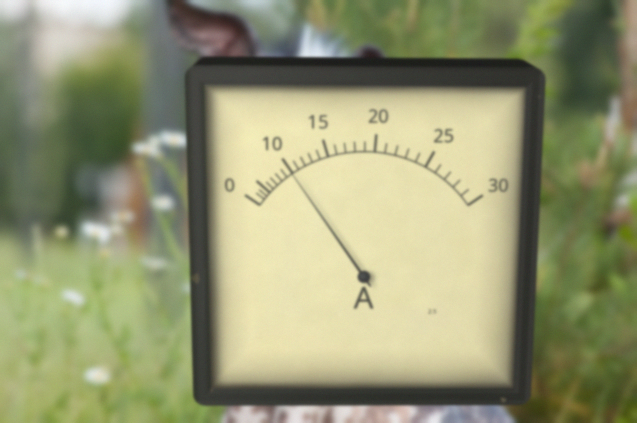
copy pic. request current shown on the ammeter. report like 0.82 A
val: 10 A
